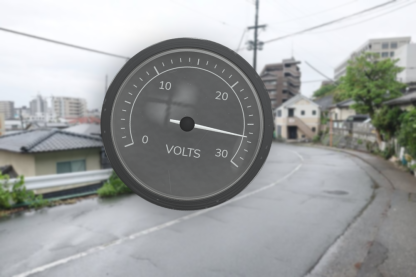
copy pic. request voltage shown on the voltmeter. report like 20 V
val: 26.5 V
